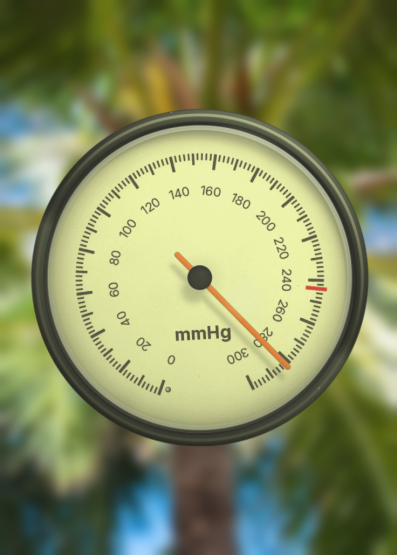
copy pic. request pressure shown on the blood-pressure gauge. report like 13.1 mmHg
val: 282 mmHg
